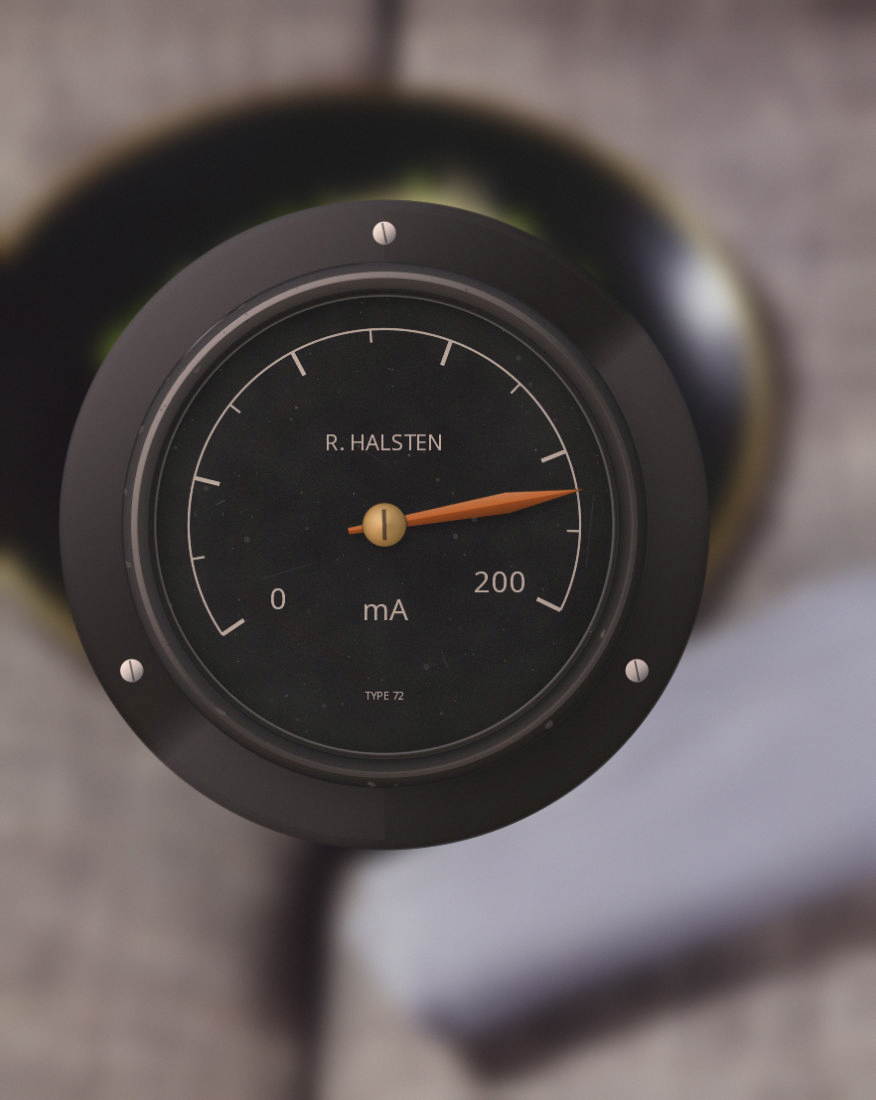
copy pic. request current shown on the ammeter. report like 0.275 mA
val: 170 mA
